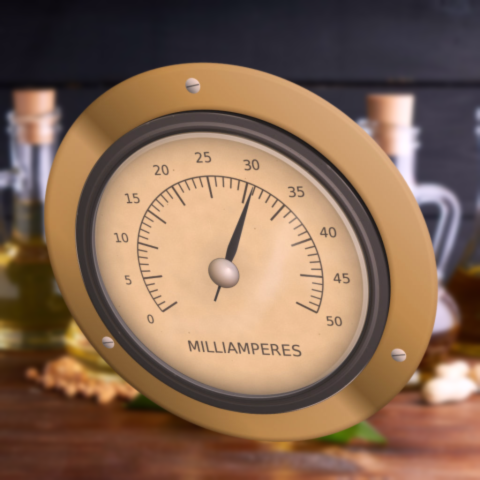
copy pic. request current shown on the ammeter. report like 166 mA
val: 31 mA
